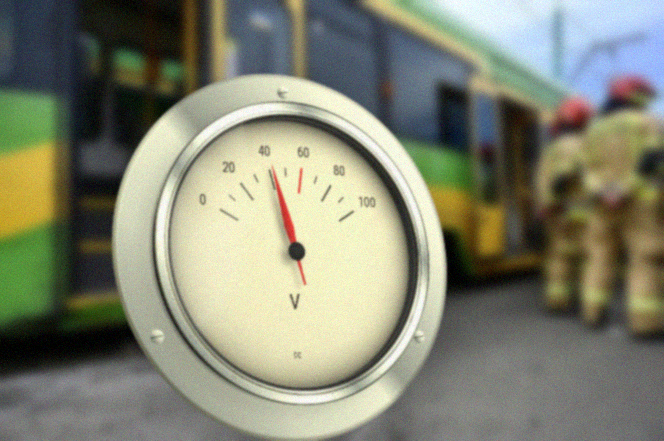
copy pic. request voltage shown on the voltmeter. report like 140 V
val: 40 V
